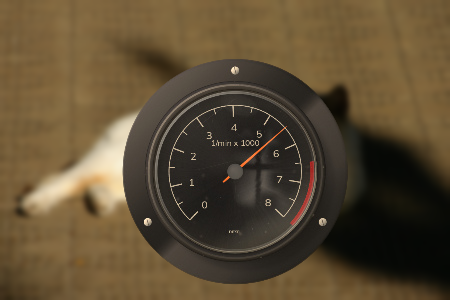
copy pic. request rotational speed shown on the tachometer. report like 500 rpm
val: 5500 rpm
